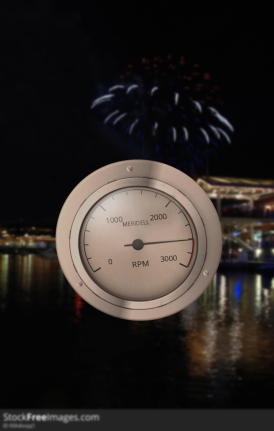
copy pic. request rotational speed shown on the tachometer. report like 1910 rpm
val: 2600 rpm
